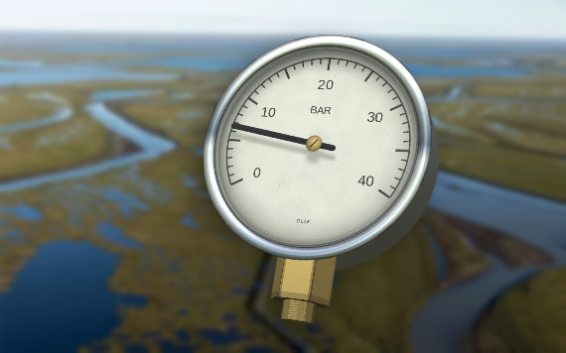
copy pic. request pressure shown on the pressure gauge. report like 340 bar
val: 6.5 bar
